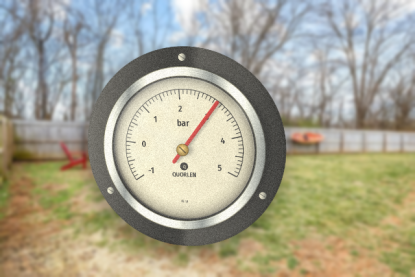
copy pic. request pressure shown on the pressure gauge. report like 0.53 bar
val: 3 bar
